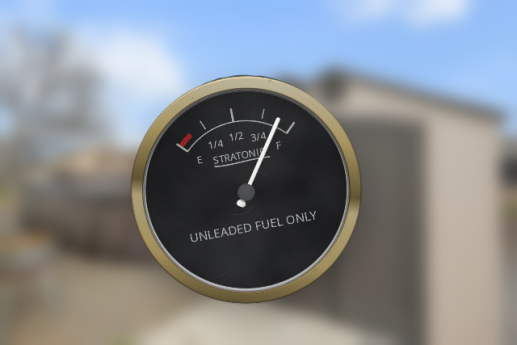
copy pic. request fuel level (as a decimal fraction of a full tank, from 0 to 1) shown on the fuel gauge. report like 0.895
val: 0.875
